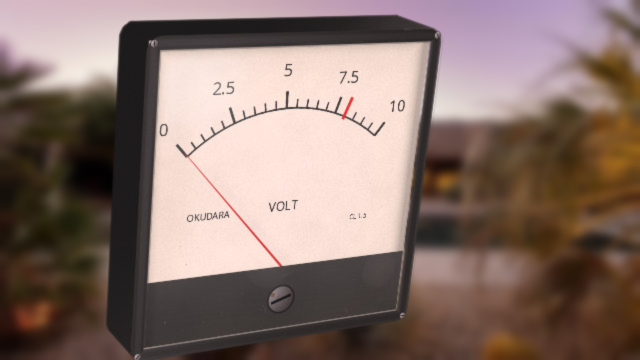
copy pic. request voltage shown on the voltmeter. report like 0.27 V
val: 0 V
